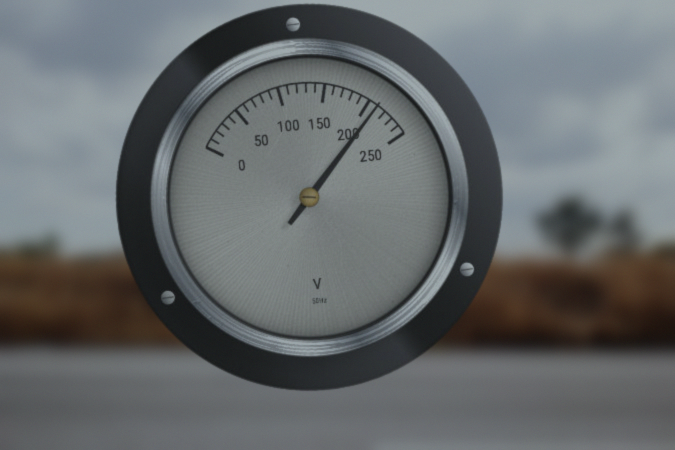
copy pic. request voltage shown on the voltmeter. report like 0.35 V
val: 210 V
